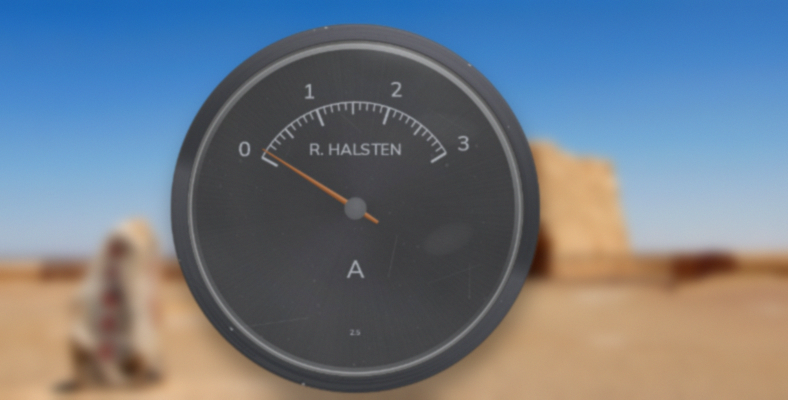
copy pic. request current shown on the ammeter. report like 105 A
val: 0.1 A
